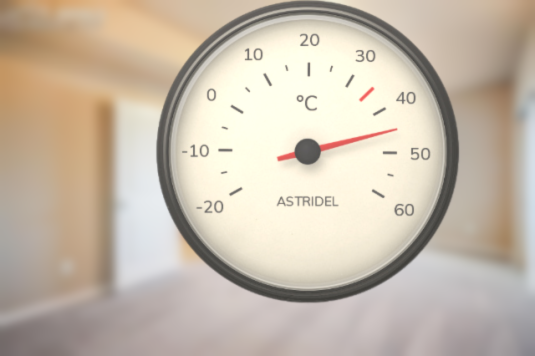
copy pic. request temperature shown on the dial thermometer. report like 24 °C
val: 45 °C
